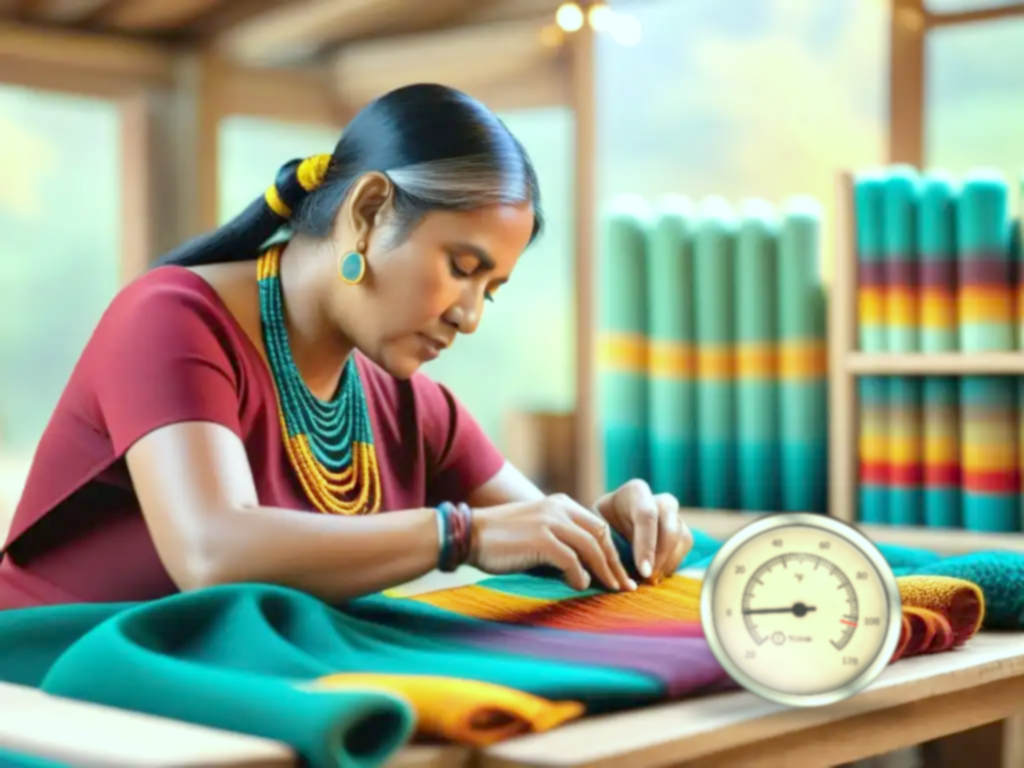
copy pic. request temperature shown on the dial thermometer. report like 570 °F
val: 0 °F
